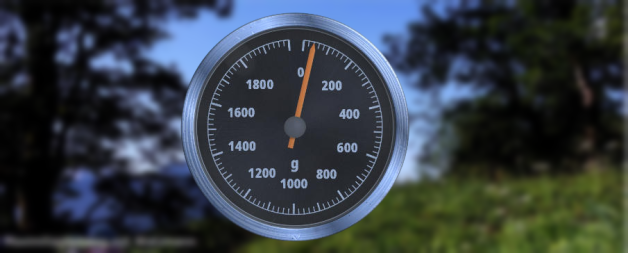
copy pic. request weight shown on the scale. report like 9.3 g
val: 40 g
